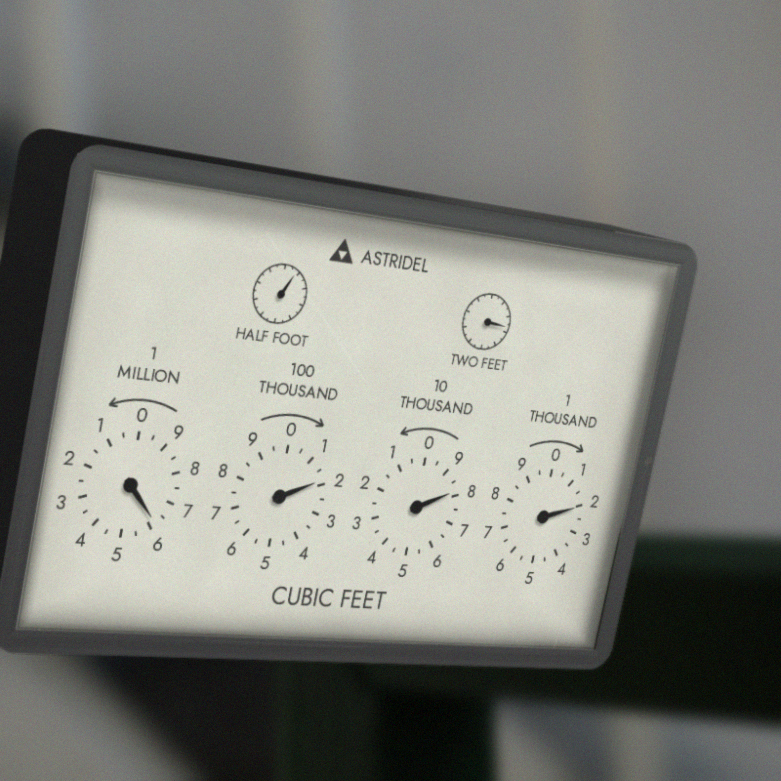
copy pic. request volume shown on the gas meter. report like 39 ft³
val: 618200 ft³
